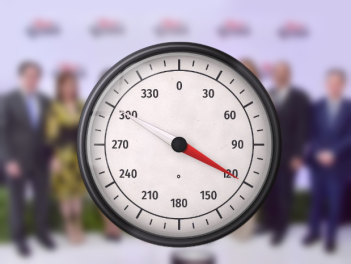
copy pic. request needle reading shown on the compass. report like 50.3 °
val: 120 °
